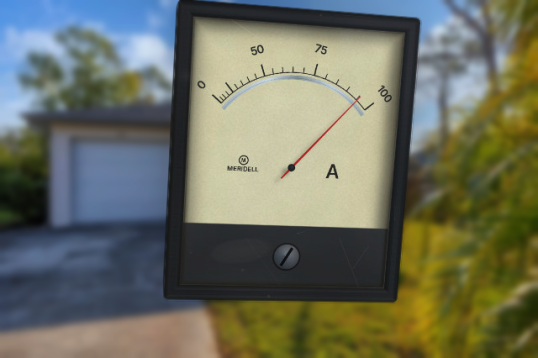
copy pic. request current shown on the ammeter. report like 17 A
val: 95 A
